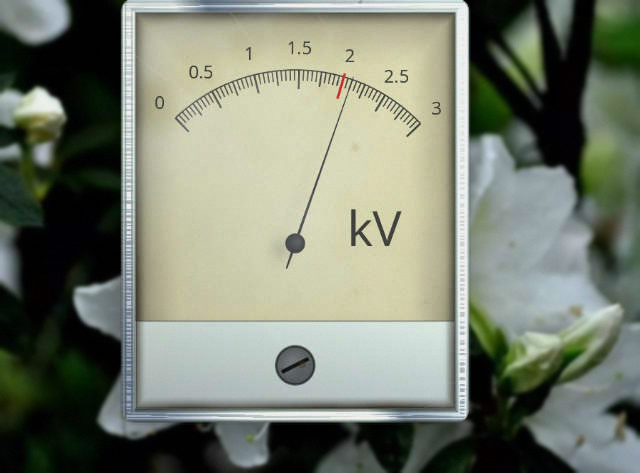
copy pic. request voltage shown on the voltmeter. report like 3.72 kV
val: 2.1 kV
